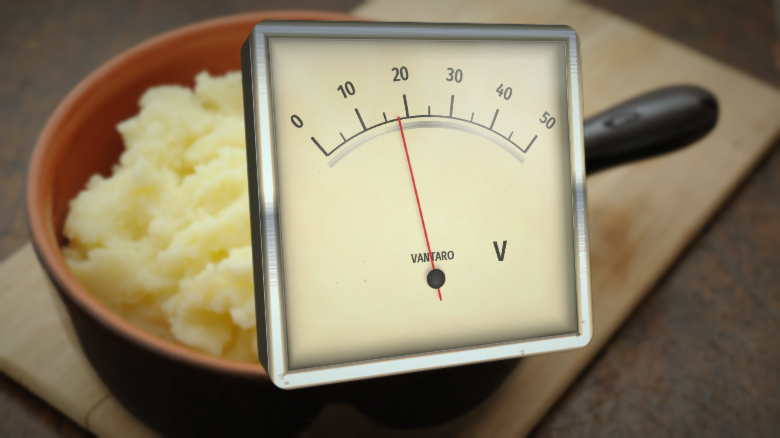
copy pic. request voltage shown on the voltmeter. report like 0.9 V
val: 17.5 V
